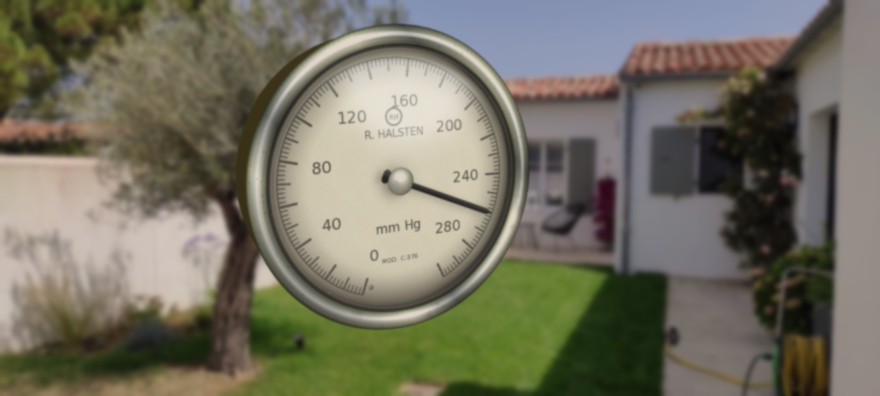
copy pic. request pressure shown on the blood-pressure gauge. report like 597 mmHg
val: 260 mmHg
